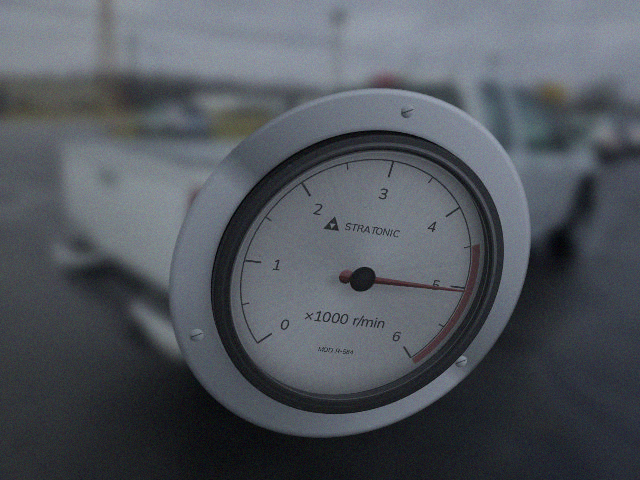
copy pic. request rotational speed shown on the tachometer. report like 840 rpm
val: 5000 rpm
